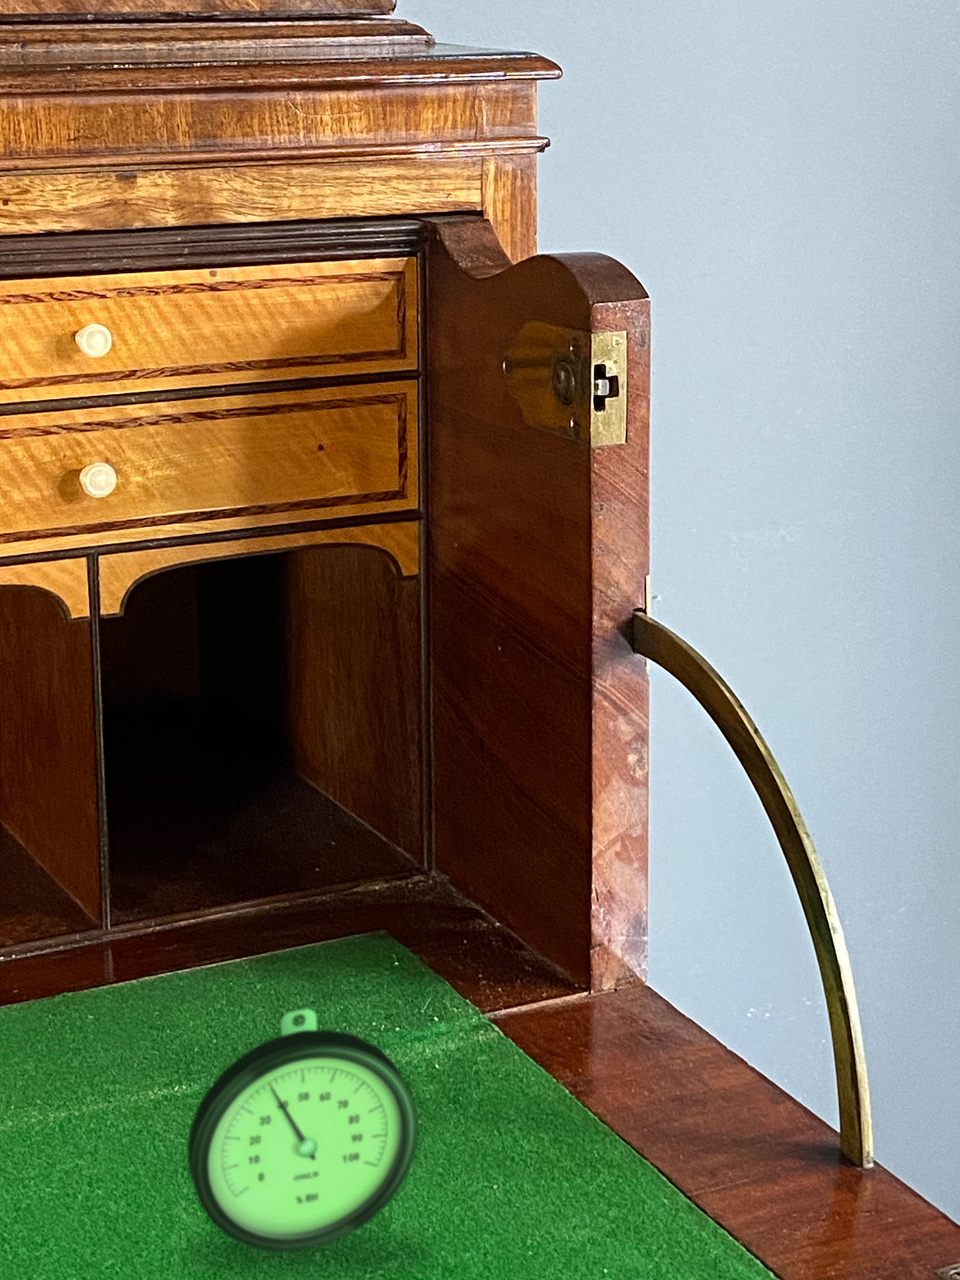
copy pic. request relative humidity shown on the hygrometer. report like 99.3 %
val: 40 %
